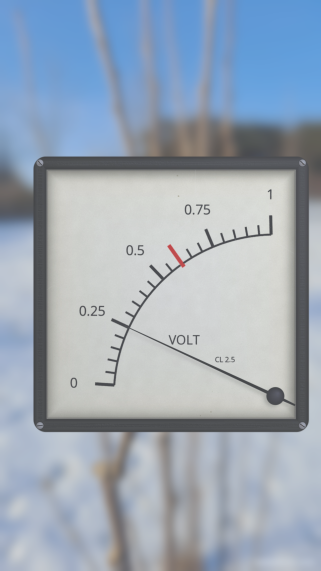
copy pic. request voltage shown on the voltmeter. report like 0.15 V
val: 0.25 V
